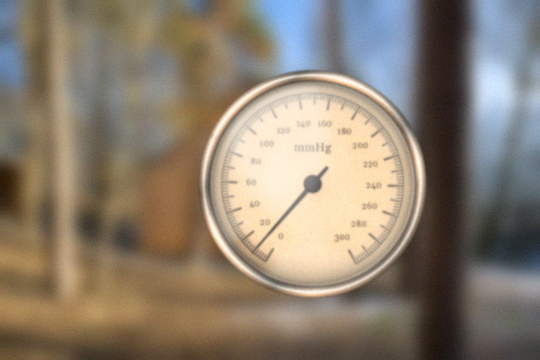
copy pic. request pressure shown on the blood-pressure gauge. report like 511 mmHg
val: 10 mmHg
